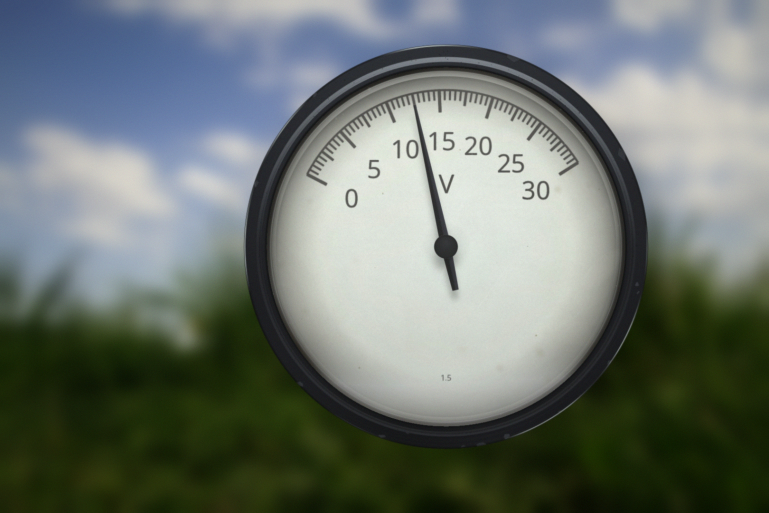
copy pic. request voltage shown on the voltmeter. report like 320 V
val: 12.5 V
